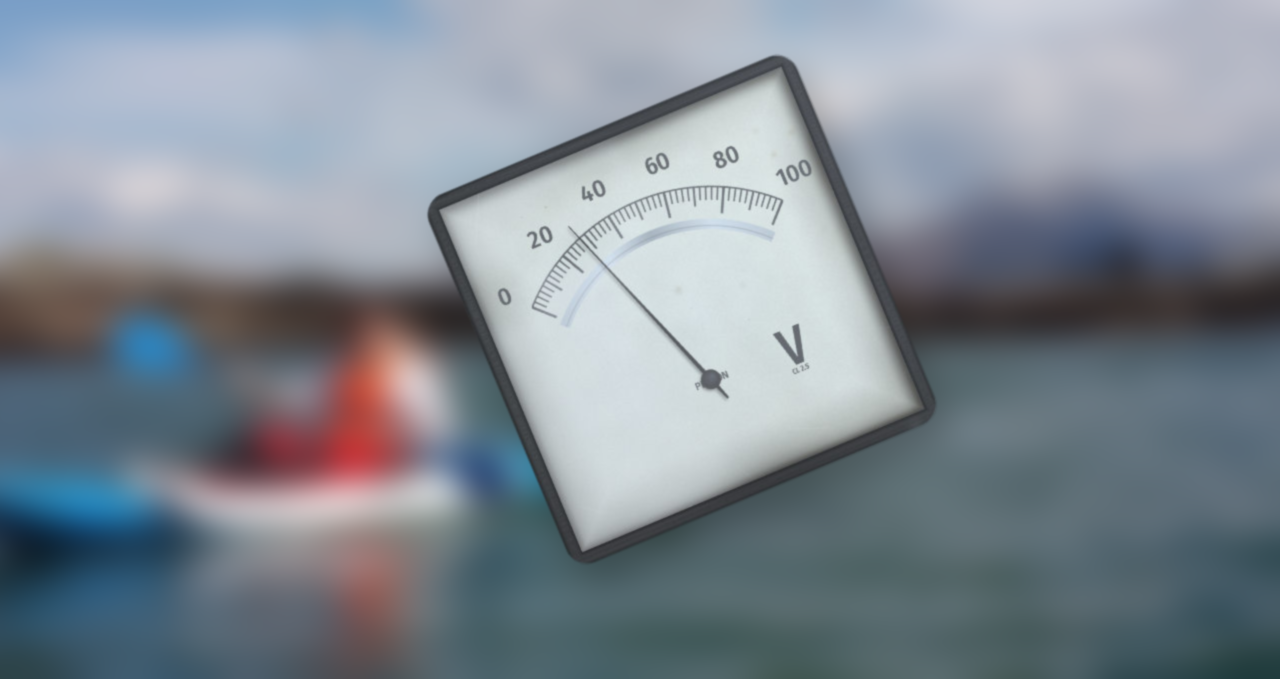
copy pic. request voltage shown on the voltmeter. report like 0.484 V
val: 28 V
